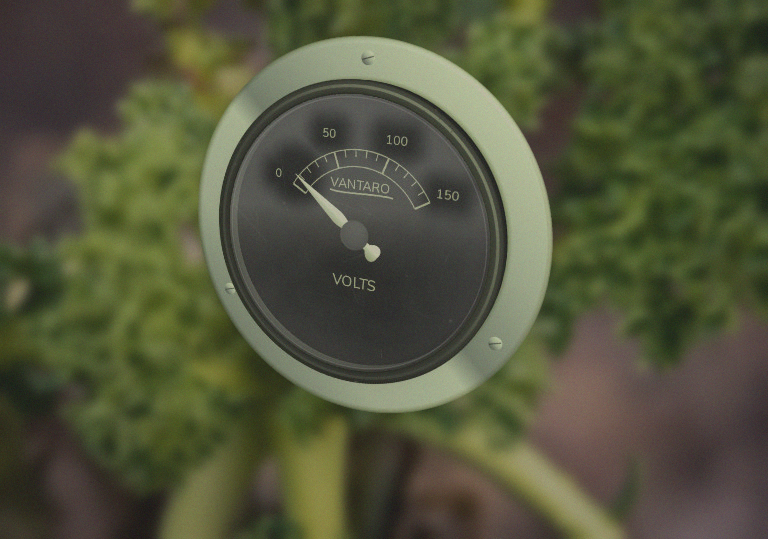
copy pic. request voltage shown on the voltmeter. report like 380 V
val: 10 V
